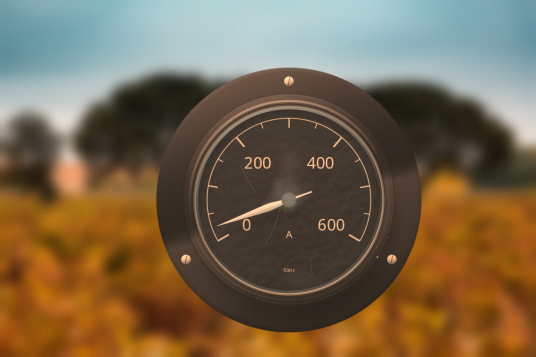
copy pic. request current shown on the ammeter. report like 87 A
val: 25 A
